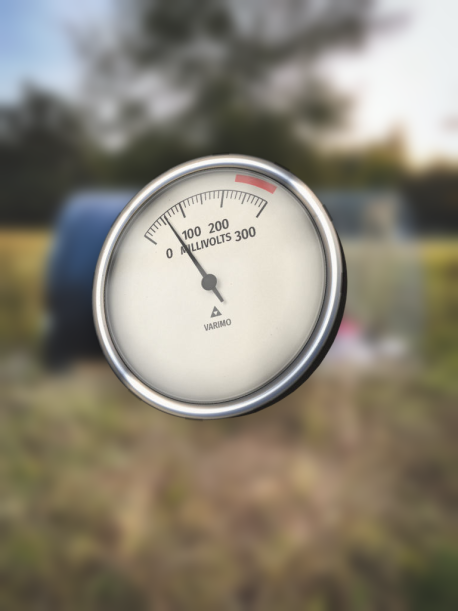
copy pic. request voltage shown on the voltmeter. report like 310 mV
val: 60 mV
